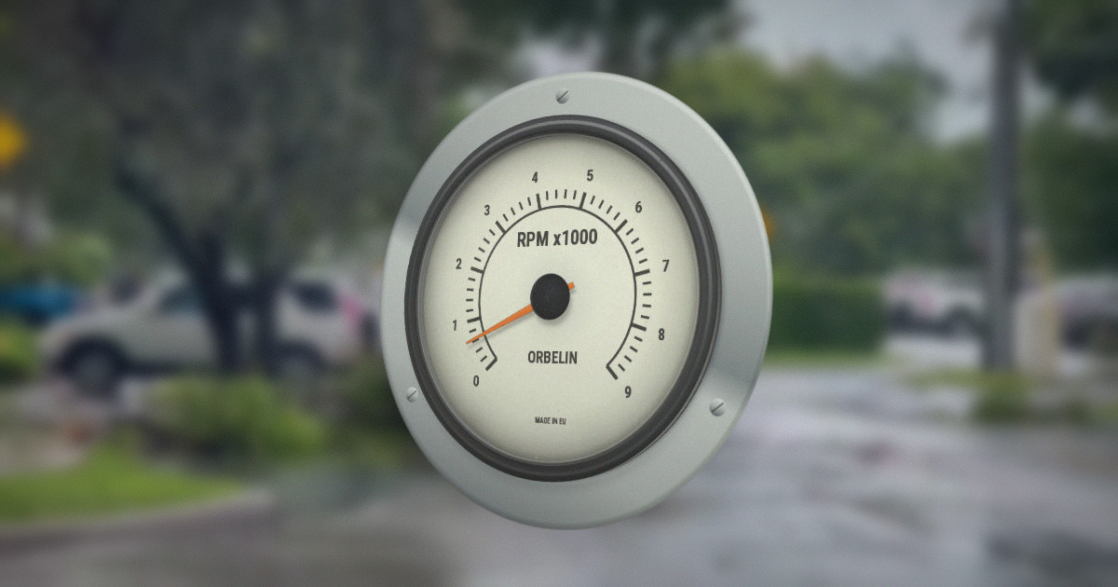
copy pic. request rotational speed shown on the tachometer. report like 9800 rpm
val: 600 rpm
